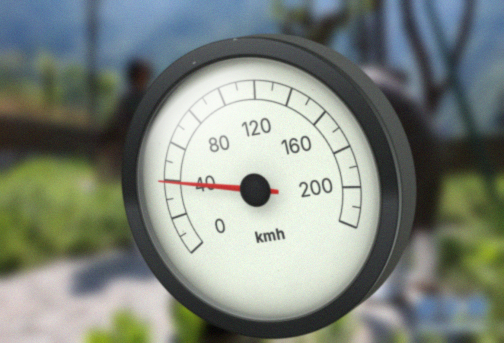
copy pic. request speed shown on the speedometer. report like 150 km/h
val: 40 km/h
